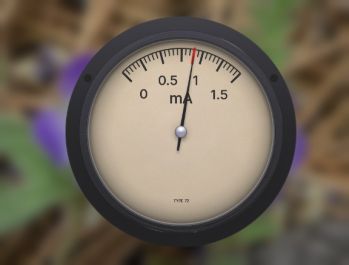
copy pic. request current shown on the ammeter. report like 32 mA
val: 0.9 mA
